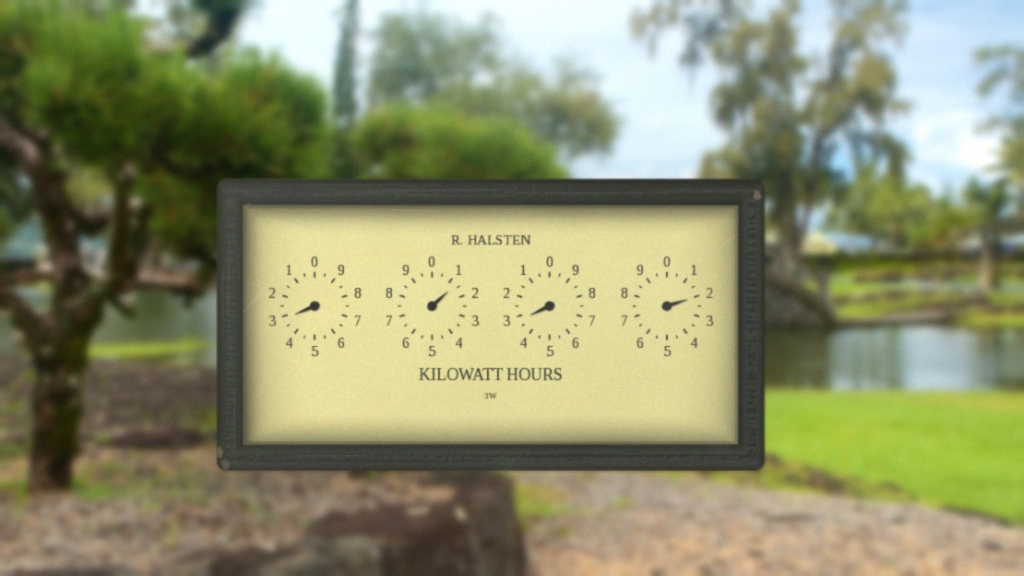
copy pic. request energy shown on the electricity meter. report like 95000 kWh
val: 3132 kWh
